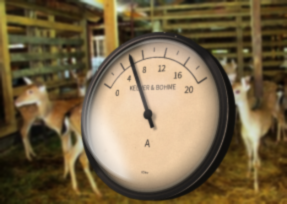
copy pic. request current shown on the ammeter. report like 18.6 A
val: 6 A
